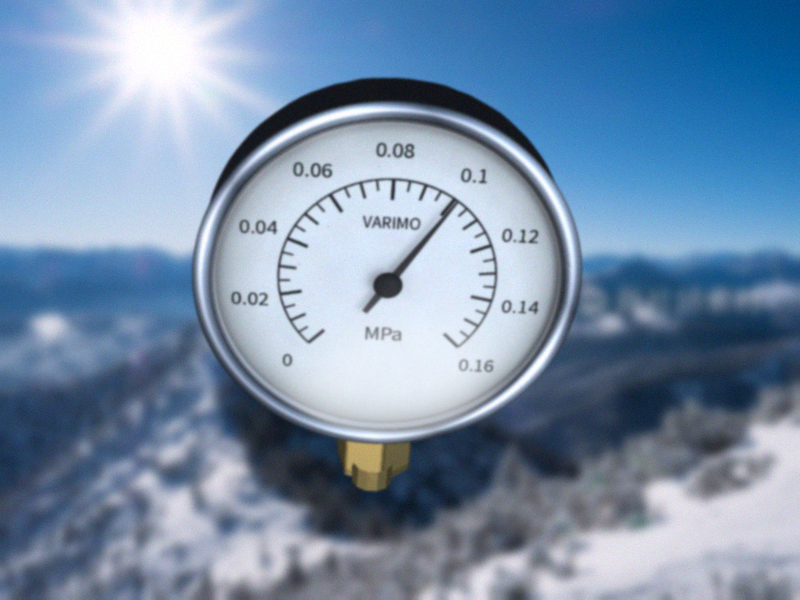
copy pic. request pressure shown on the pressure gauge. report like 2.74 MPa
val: 0.1 MPa
